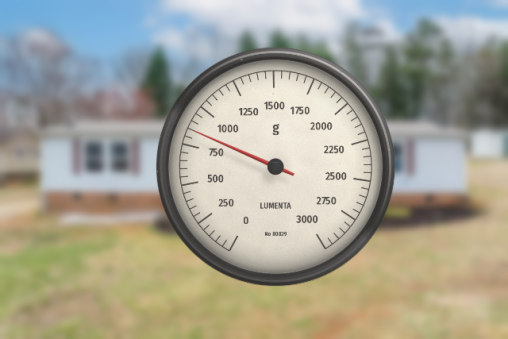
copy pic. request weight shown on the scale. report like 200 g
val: 850 g
